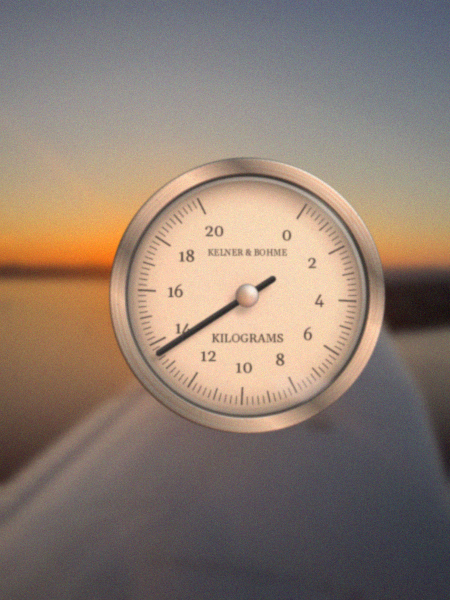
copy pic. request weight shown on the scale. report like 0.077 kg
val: 13.6 kg
